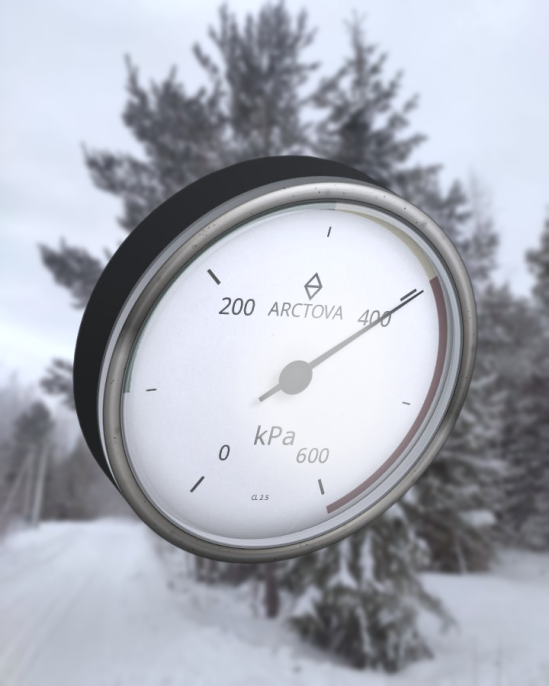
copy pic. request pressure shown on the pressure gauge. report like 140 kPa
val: 400 kPa
